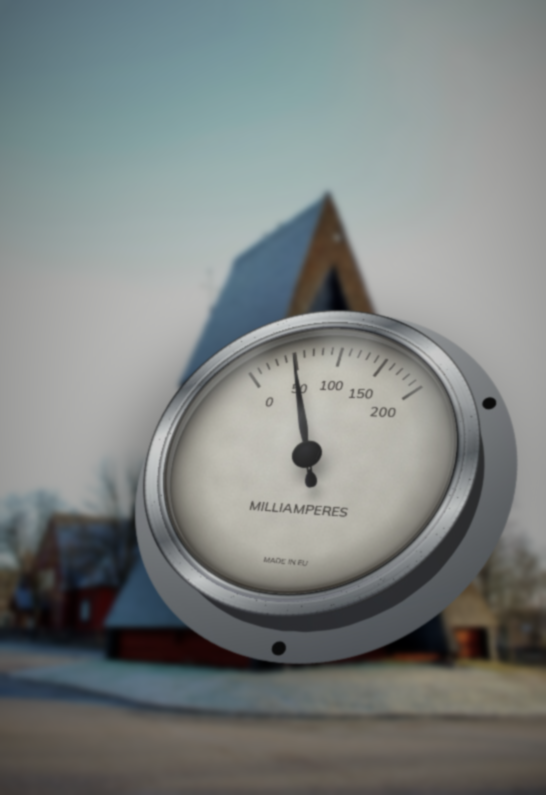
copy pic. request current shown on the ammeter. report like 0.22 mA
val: 50 mA
